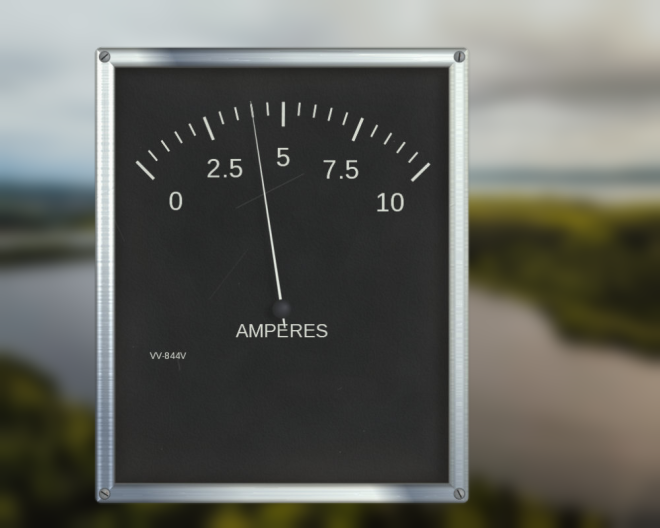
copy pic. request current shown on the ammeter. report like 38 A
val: 4 A
